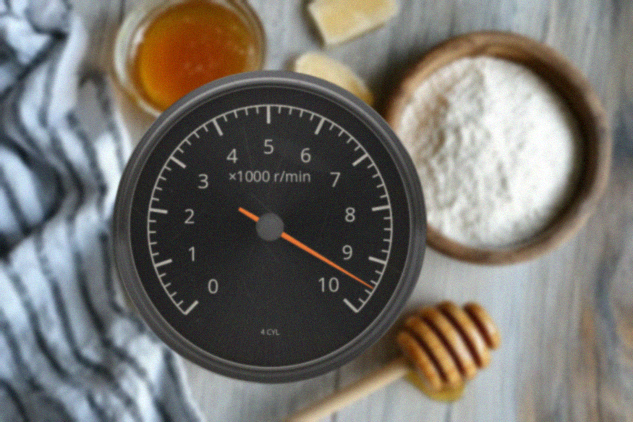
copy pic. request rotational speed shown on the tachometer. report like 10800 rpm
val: 9500 rpm
